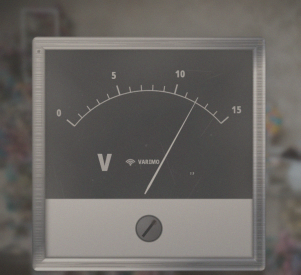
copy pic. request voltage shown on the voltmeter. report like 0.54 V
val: 12 V
